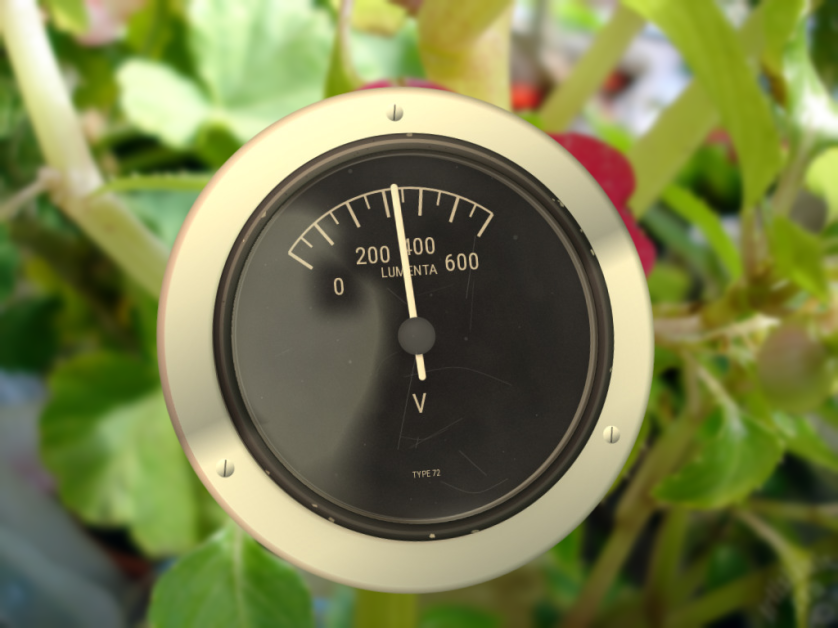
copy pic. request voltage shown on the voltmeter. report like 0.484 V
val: 325 V
